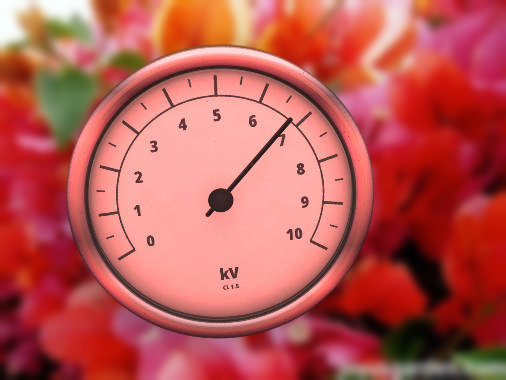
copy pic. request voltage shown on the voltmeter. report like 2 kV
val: 6.75 kV
